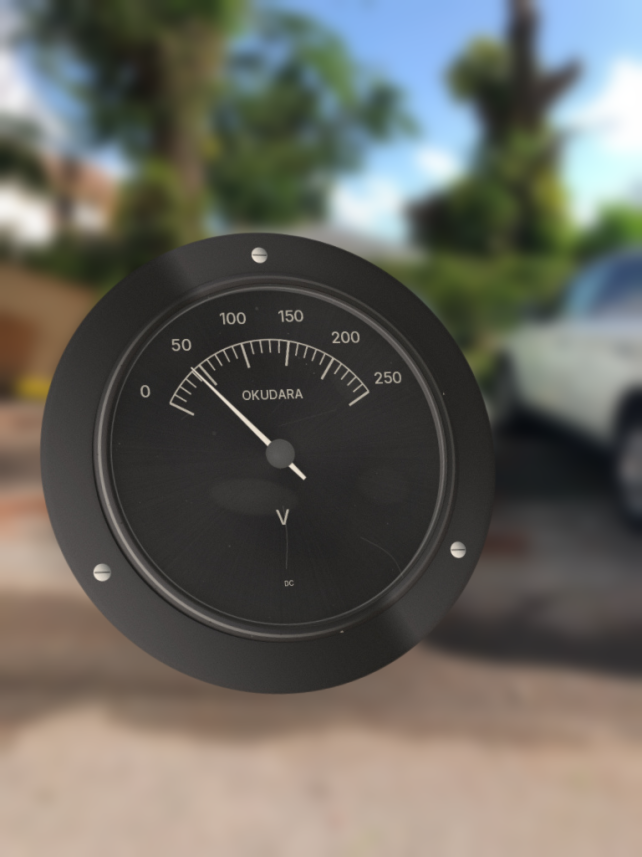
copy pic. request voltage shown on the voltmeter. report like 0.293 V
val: 40 V
